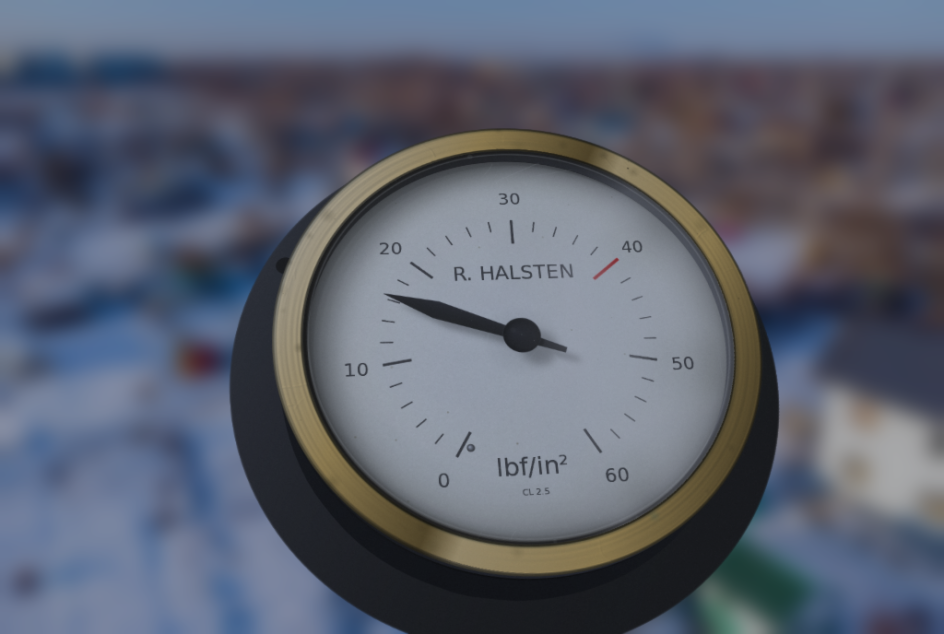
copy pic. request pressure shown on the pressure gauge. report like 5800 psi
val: 16 psi
